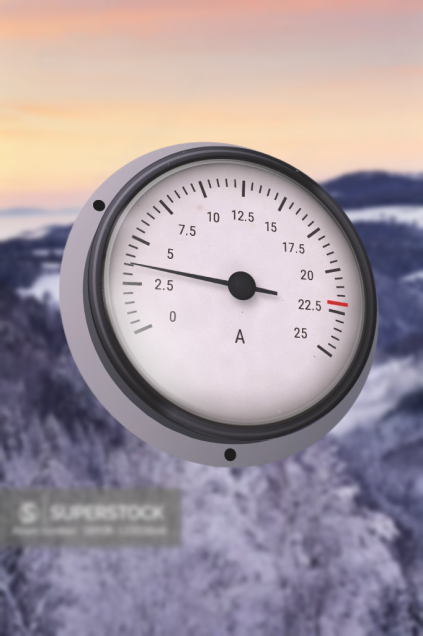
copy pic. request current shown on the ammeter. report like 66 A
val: 3.5 A
